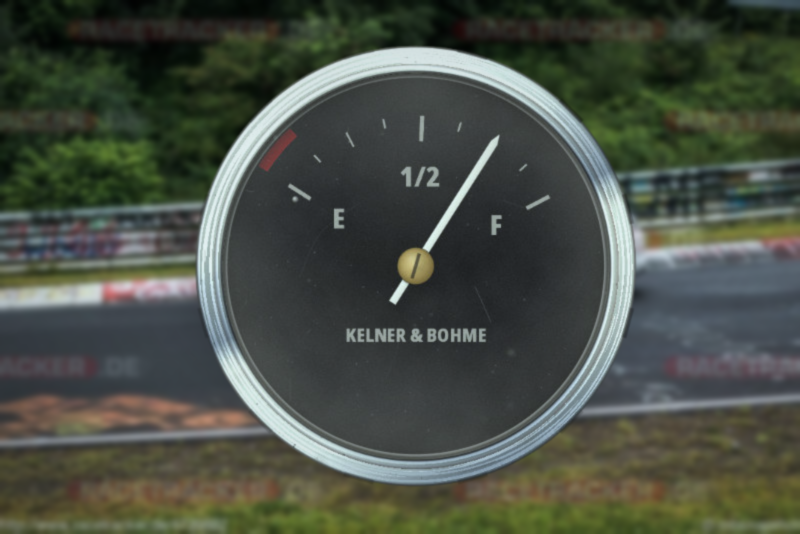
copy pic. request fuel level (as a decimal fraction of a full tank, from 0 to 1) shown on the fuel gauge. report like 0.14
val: 0.75
